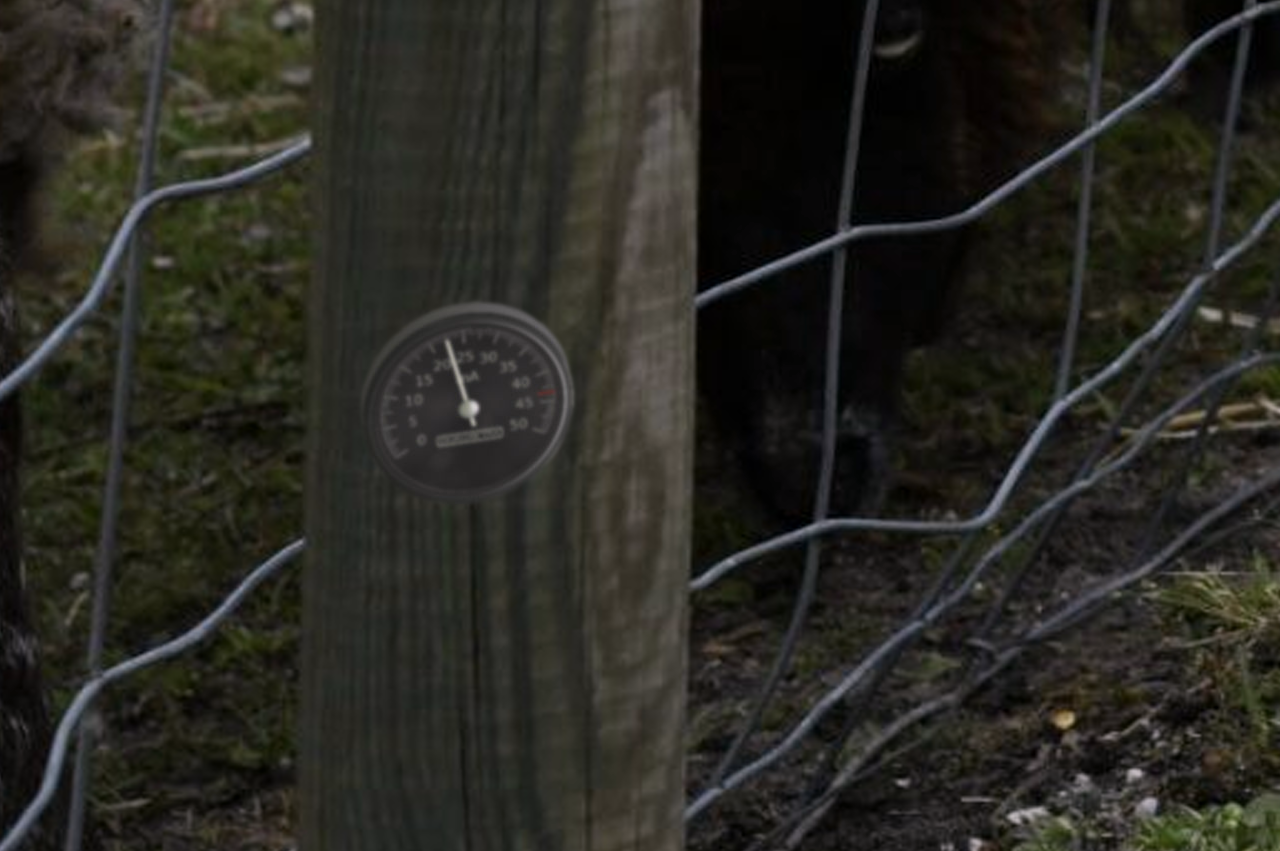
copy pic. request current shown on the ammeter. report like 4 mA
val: 22.5 mA
